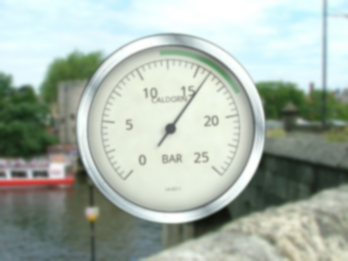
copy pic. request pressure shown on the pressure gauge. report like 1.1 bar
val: 16 bar
